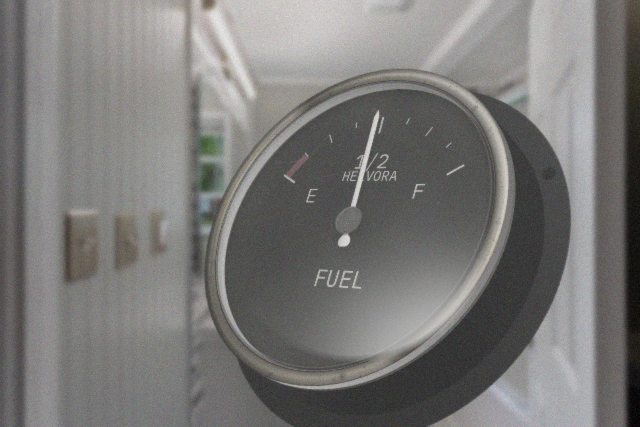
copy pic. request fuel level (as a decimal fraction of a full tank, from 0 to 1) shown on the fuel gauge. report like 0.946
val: 0.5
